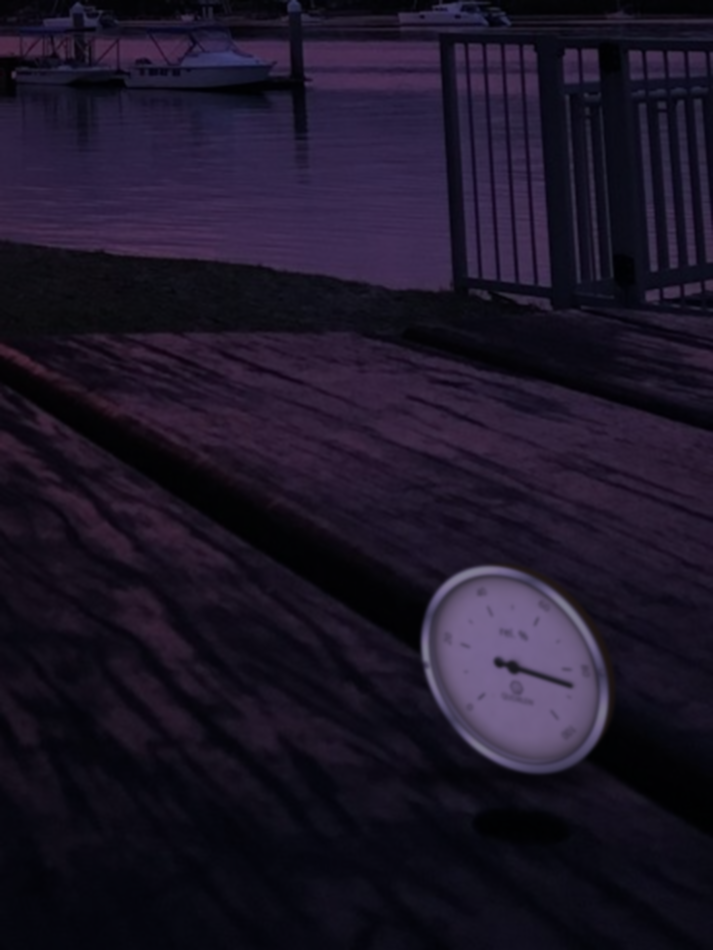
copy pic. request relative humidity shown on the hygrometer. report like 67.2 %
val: 85 %
